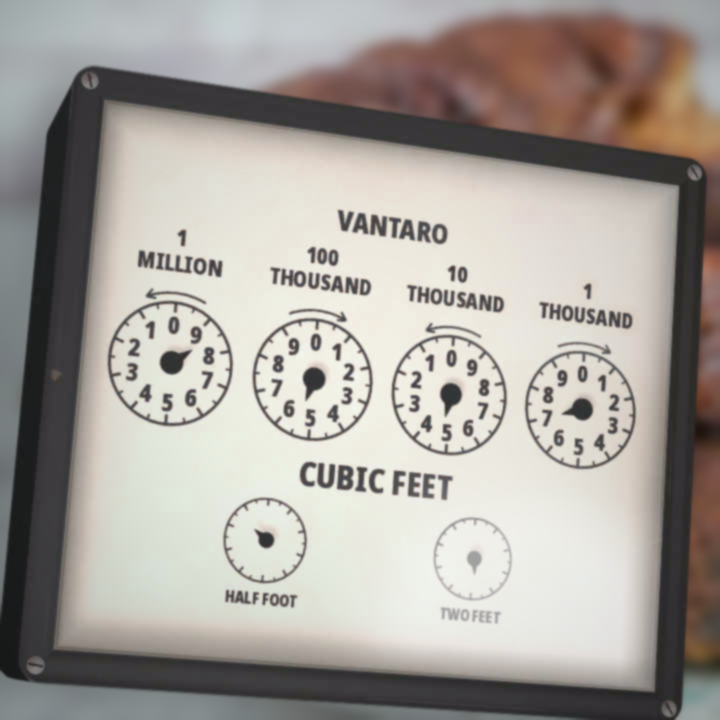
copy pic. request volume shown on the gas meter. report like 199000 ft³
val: 854700 ft³
